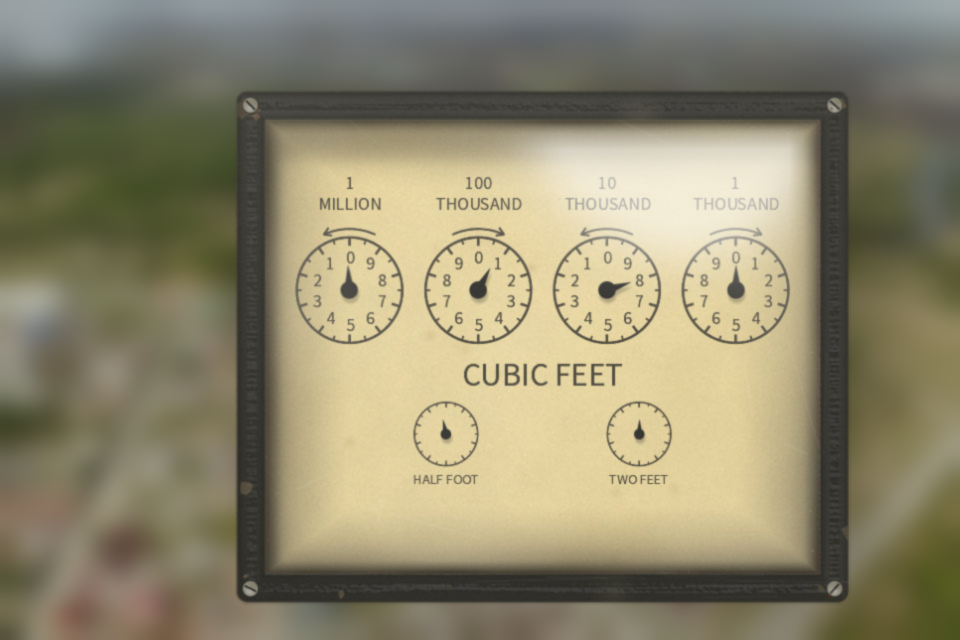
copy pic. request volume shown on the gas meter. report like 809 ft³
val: 8000 ft³
